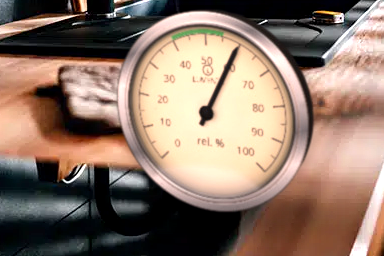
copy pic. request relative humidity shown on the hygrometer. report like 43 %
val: 60 %
